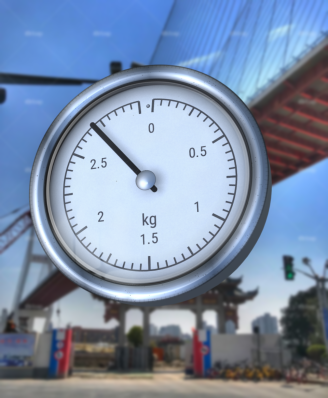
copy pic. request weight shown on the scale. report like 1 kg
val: 2.7 kg
